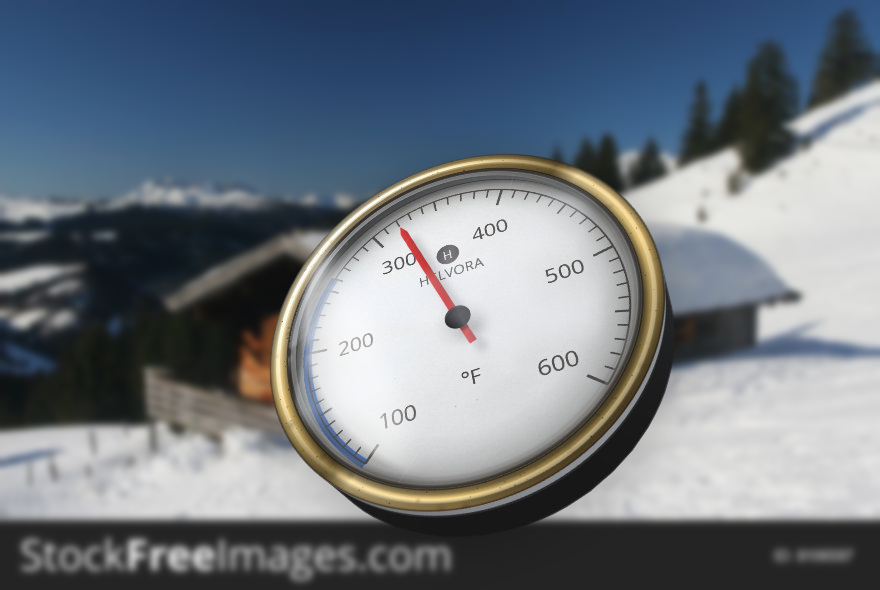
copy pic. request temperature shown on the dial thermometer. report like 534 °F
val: 320 °F
